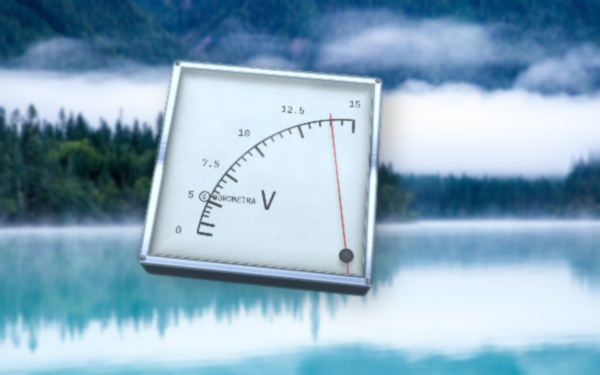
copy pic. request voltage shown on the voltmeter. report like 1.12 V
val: 14 V
